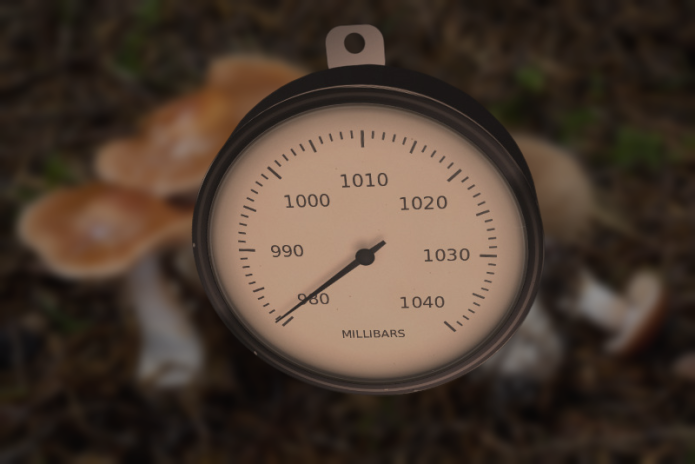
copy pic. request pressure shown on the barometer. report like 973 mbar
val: 981 mbar
